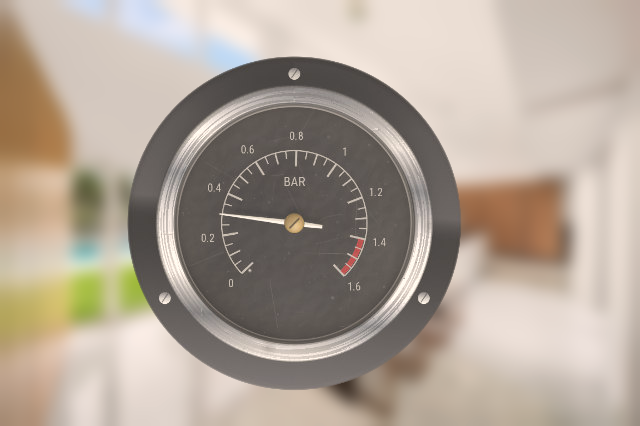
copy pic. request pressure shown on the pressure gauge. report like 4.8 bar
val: 0.3 bar
